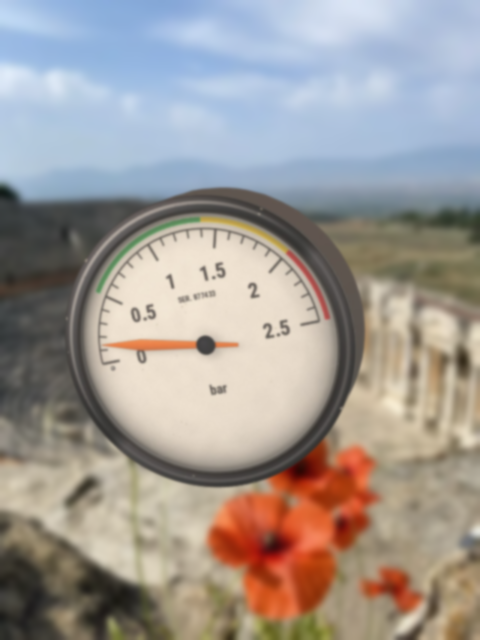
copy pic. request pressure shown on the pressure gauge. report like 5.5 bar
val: 0.15 bar
